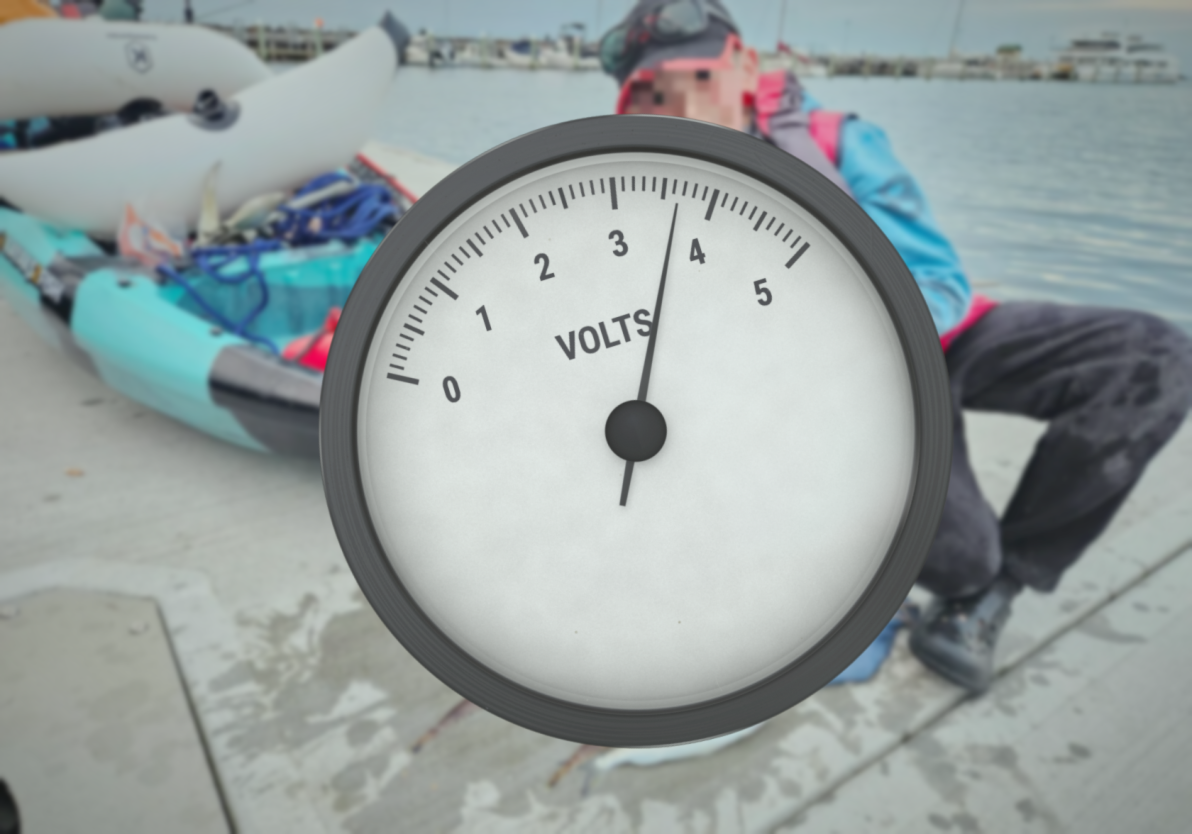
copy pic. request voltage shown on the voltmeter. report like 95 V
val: 3.65 V
